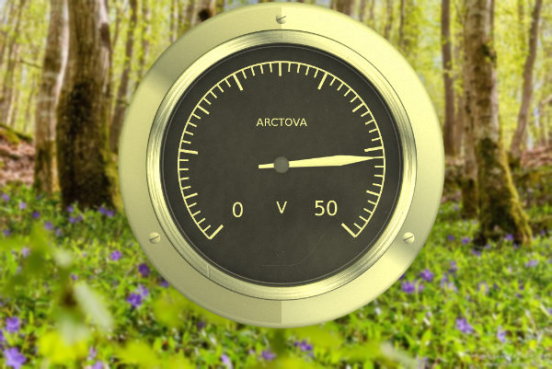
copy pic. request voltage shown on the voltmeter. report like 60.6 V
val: 41 V
